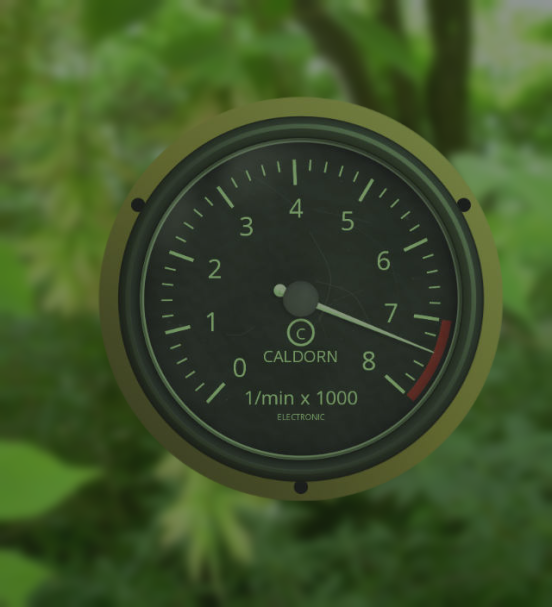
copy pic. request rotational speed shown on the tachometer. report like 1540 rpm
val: 7400 rpm
